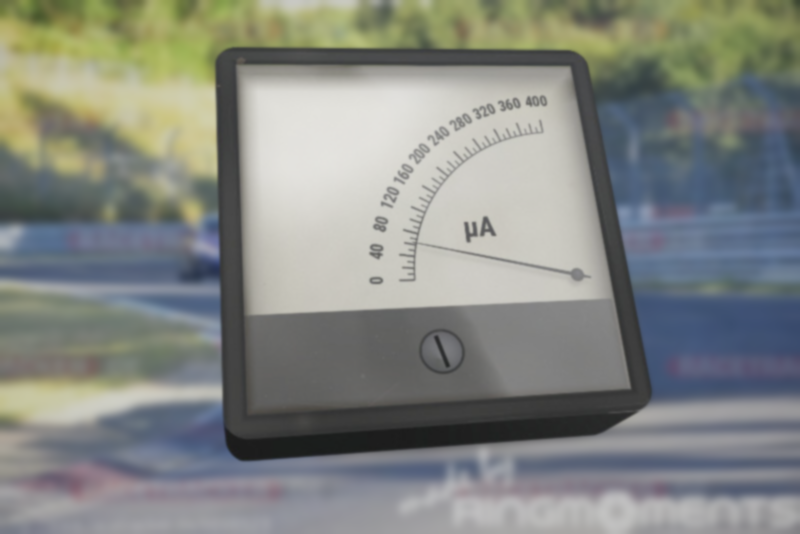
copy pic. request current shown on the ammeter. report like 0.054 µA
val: 60 µA
